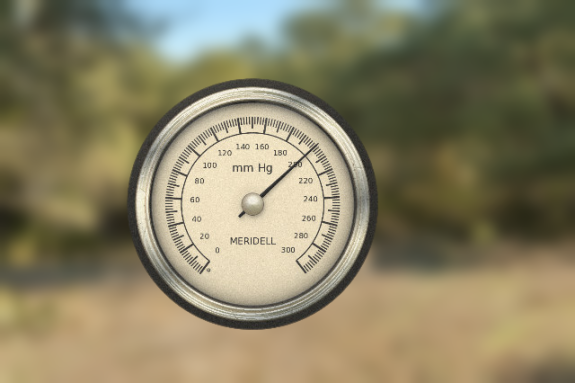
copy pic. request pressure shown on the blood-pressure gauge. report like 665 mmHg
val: 200 mmHg
